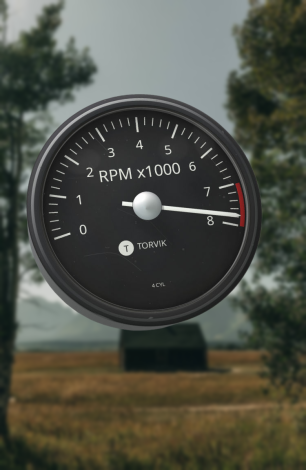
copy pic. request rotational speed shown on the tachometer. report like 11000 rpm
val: 7800 rpm
